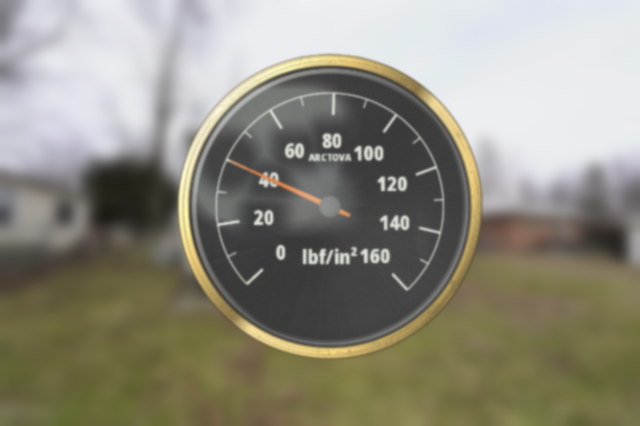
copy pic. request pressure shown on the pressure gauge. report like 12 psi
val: 40 psi
